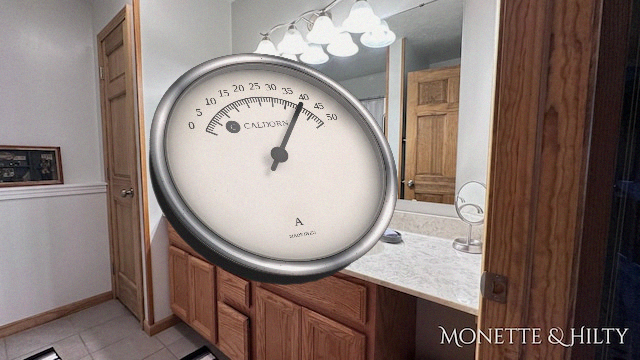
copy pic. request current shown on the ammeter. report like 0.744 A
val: 40 A
